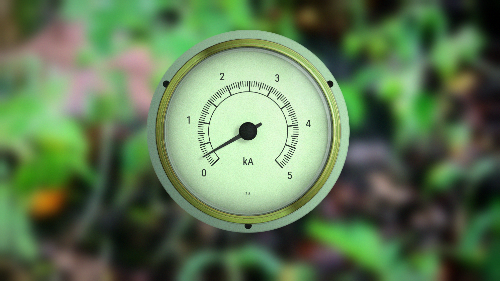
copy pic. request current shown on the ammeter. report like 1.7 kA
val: 0.25 kA
